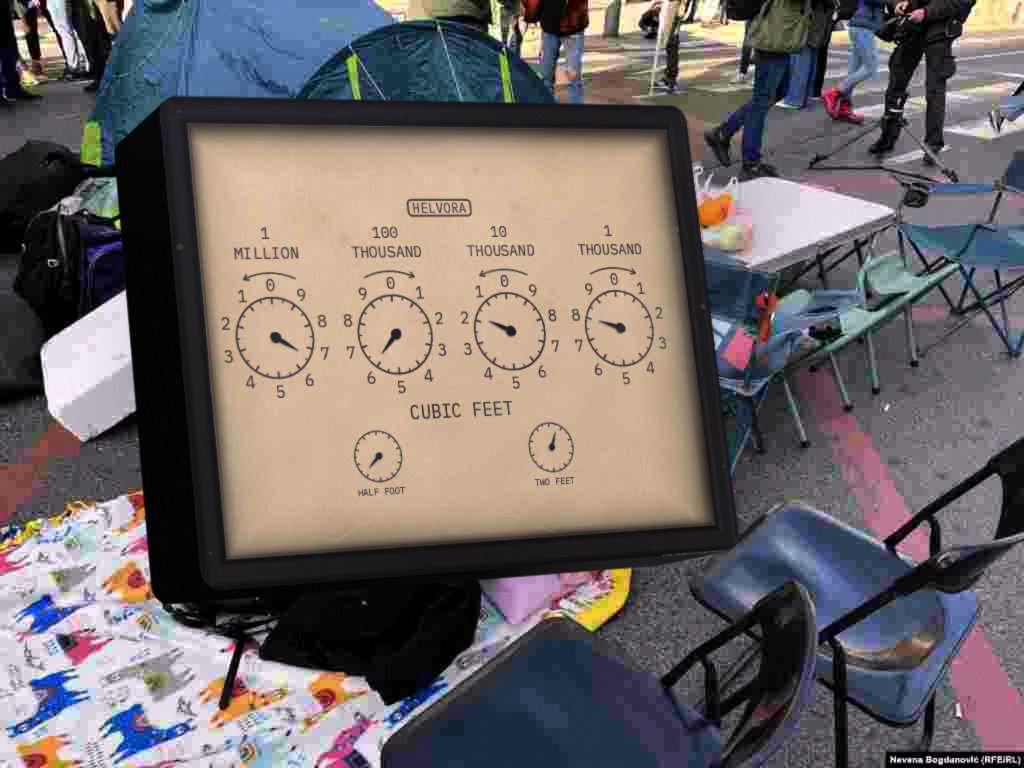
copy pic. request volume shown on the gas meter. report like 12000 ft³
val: 661800 ft³
